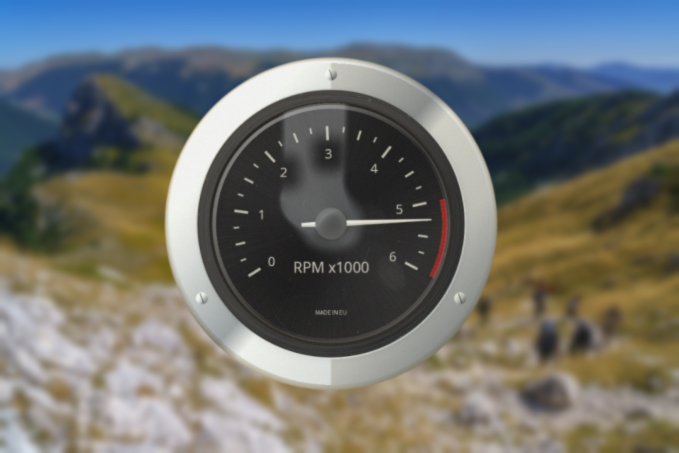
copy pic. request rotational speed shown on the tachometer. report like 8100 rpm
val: 5250 rpm
